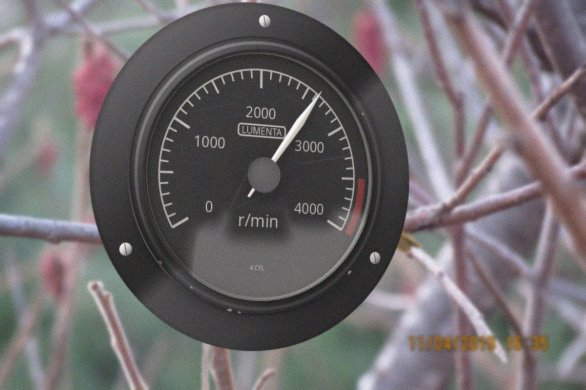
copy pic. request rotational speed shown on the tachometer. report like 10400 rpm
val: 2600 rpm
